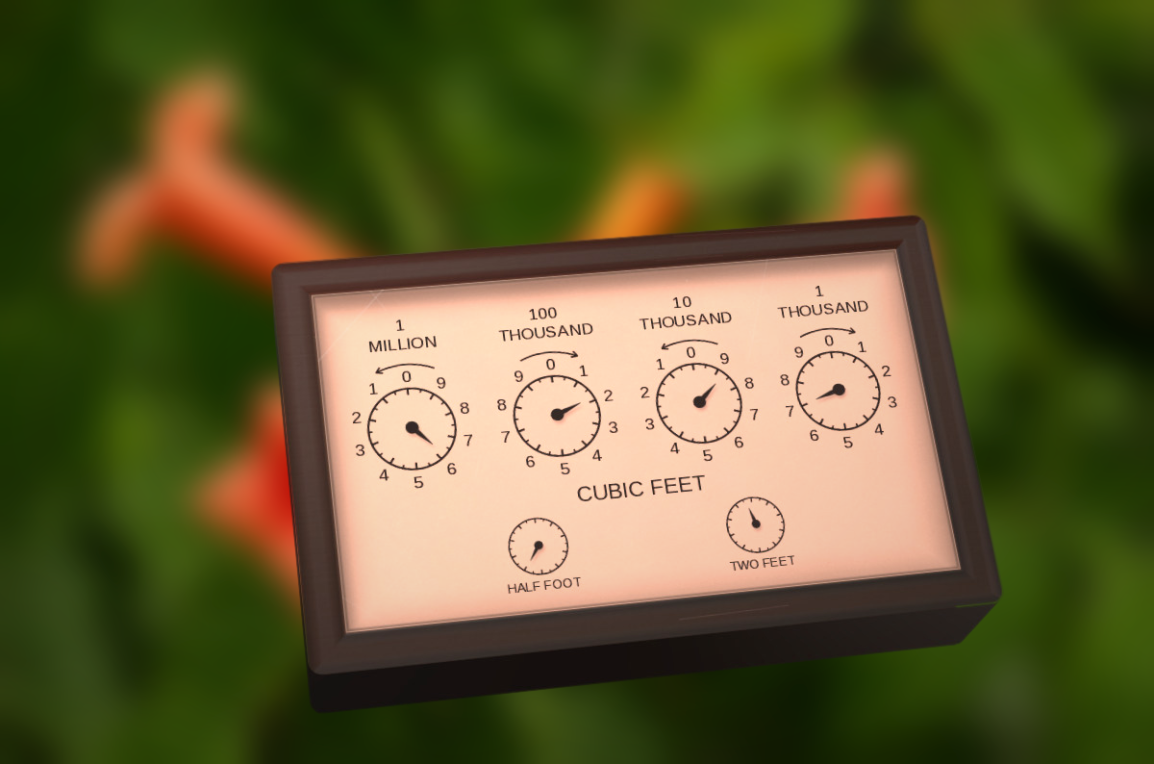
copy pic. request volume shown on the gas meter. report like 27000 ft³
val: 618700 ft³
